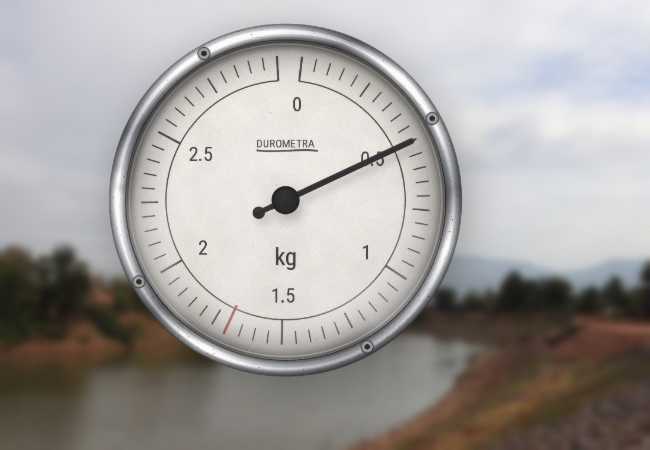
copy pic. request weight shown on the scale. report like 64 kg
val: 0.5 kg
